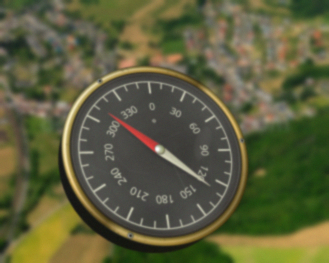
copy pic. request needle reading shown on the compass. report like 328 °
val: 310 °
